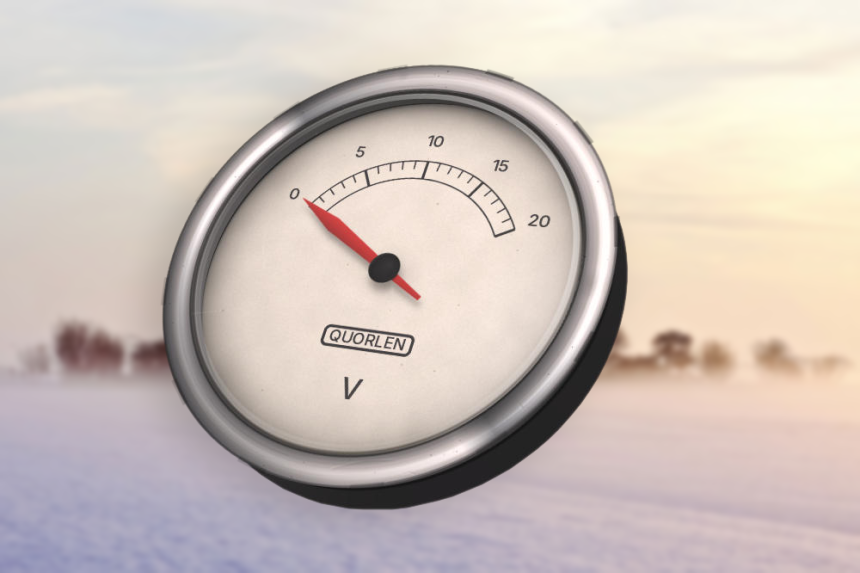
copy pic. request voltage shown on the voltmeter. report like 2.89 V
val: 0 V
